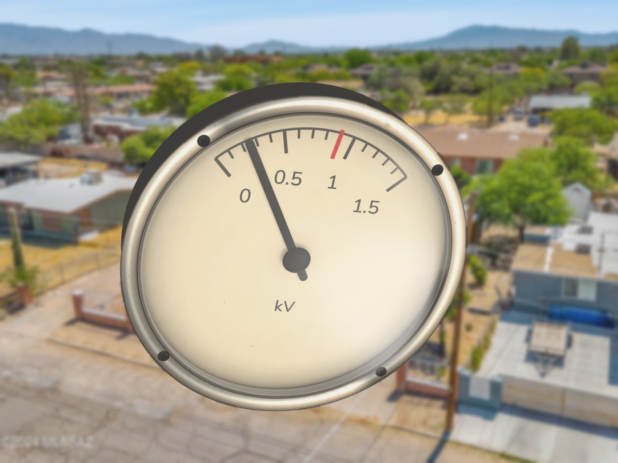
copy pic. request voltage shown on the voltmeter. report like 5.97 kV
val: 0.25 kV
